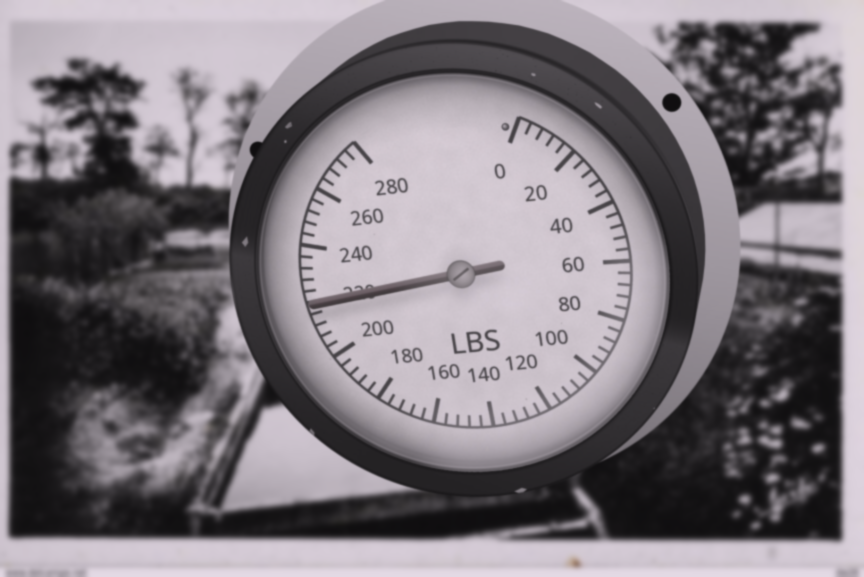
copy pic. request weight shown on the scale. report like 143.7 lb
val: 220 lb
